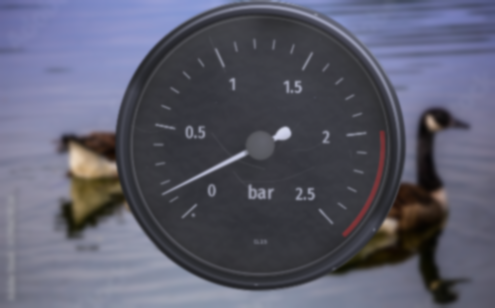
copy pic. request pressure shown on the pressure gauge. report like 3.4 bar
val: 0.15 bar
